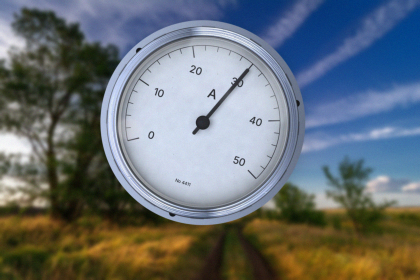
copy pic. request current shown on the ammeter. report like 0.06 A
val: 30 A
